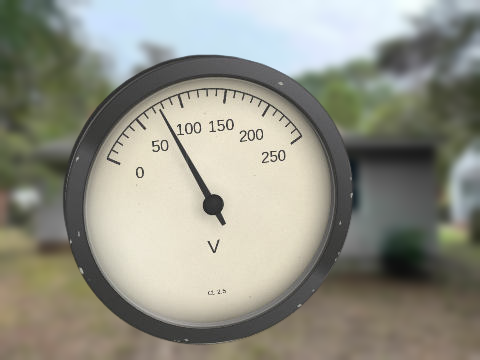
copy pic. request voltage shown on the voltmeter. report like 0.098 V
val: 75 V
